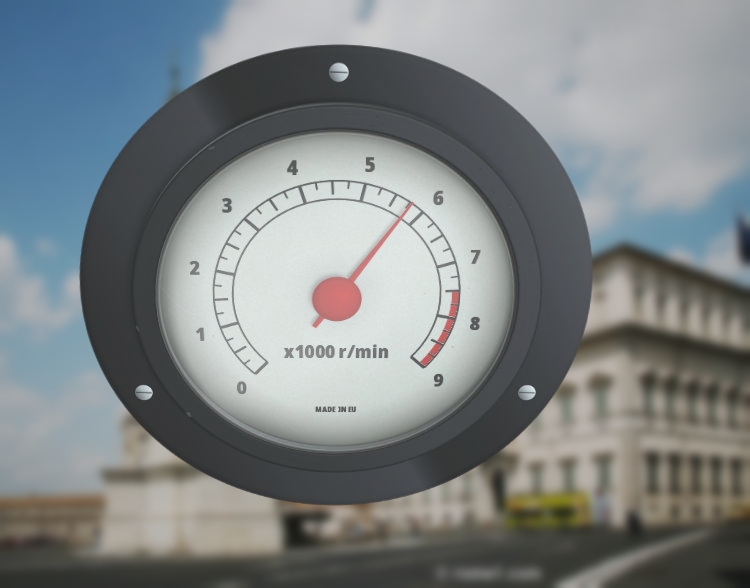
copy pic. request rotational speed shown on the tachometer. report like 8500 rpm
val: 5750 rpm
